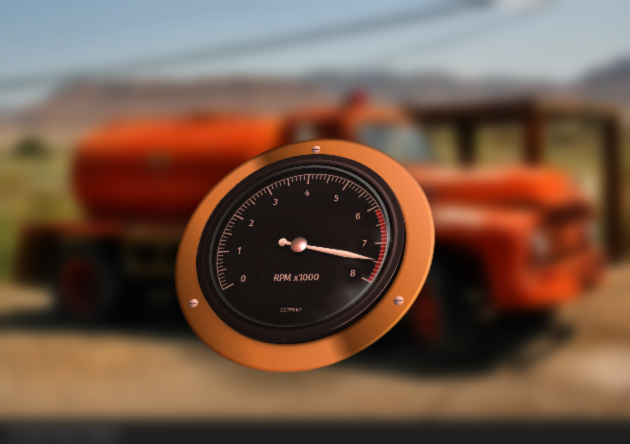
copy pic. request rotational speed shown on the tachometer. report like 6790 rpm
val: 7500 rpm
